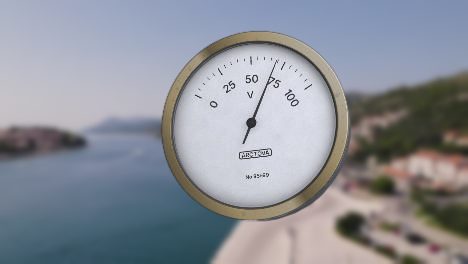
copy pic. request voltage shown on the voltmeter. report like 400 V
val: 70 V
